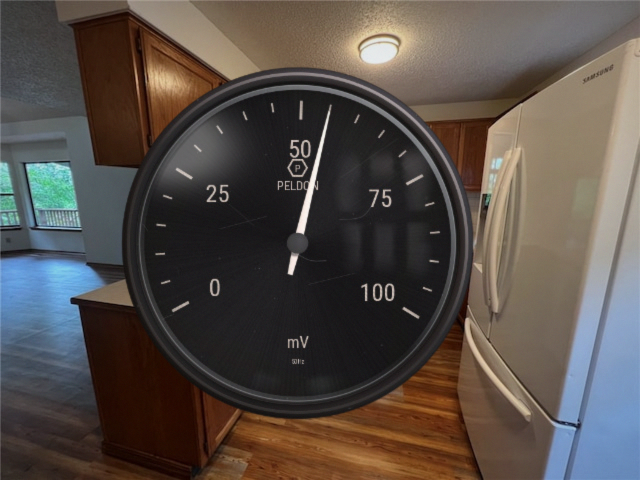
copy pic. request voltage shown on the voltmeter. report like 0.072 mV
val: 55 mV
